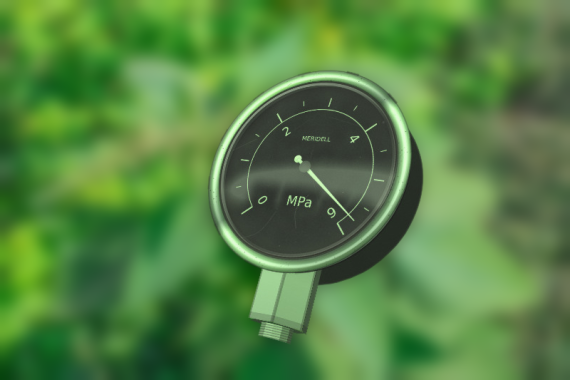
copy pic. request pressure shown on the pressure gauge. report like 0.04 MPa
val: 5.75 MPa
